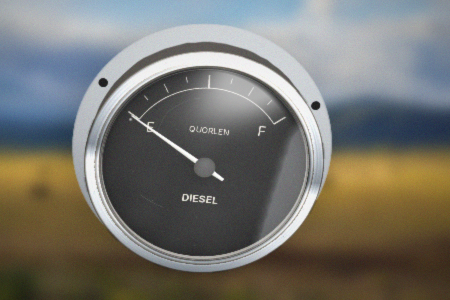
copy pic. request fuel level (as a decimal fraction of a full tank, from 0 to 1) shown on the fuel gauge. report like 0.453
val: 0
